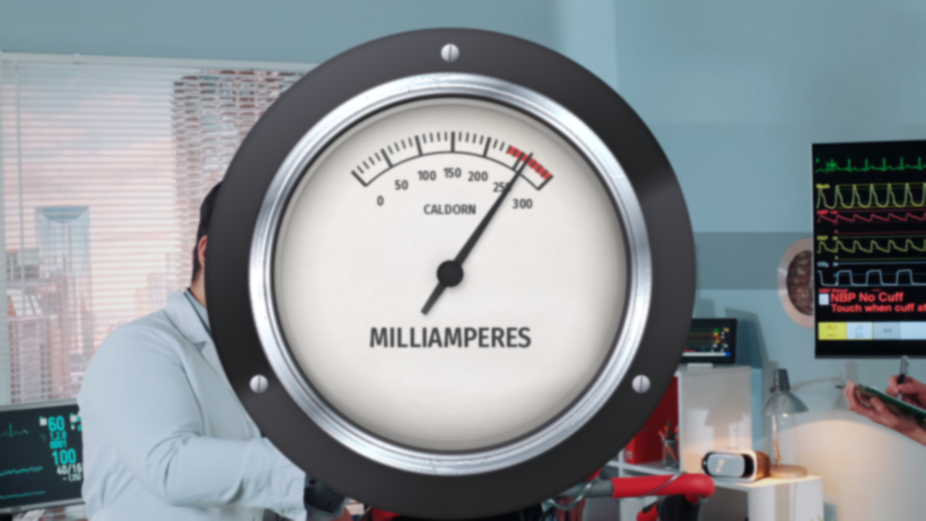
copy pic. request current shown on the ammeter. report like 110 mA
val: 260 mA
